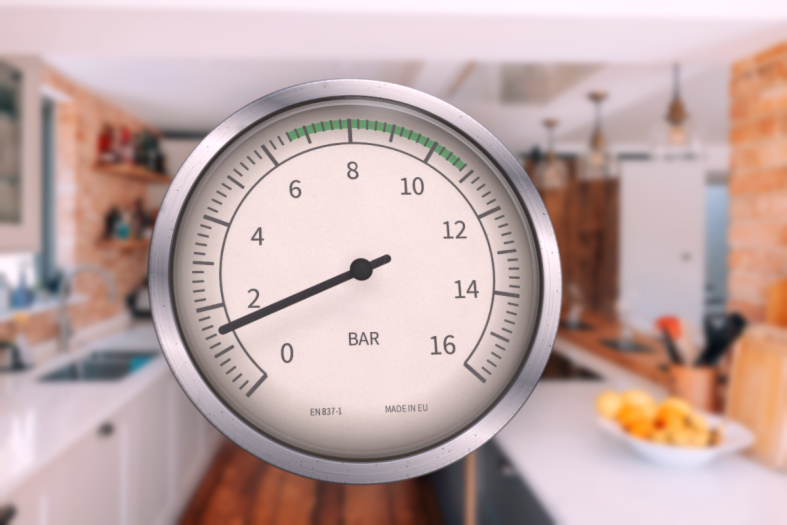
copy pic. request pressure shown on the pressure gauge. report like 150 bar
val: 1.4 bar
